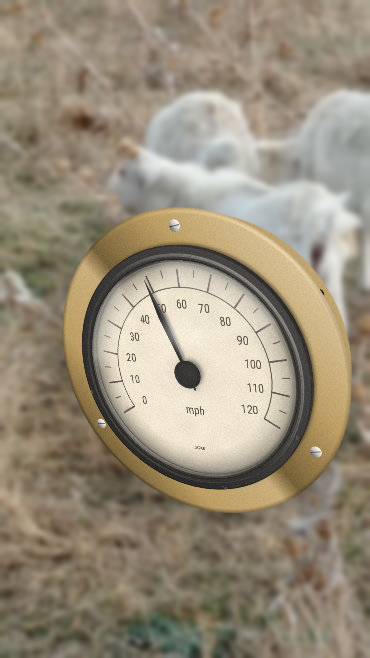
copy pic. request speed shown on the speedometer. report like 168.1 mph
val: 50 mph
